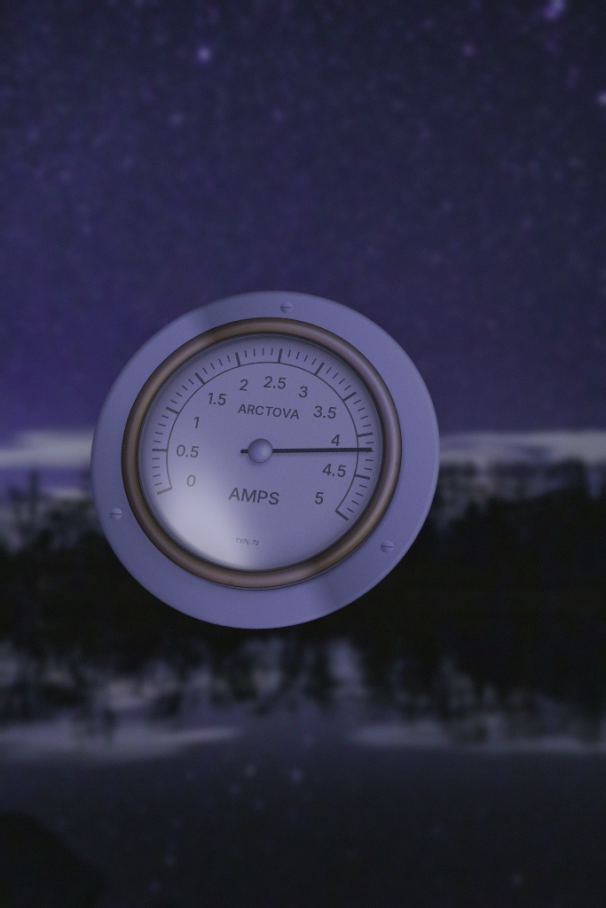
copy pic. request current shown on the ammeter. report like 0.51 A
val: 4.2 A
